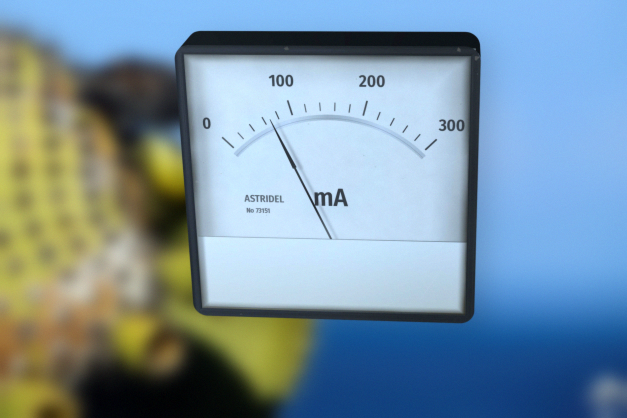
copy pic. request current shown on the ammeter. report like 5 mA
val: 70 mA
